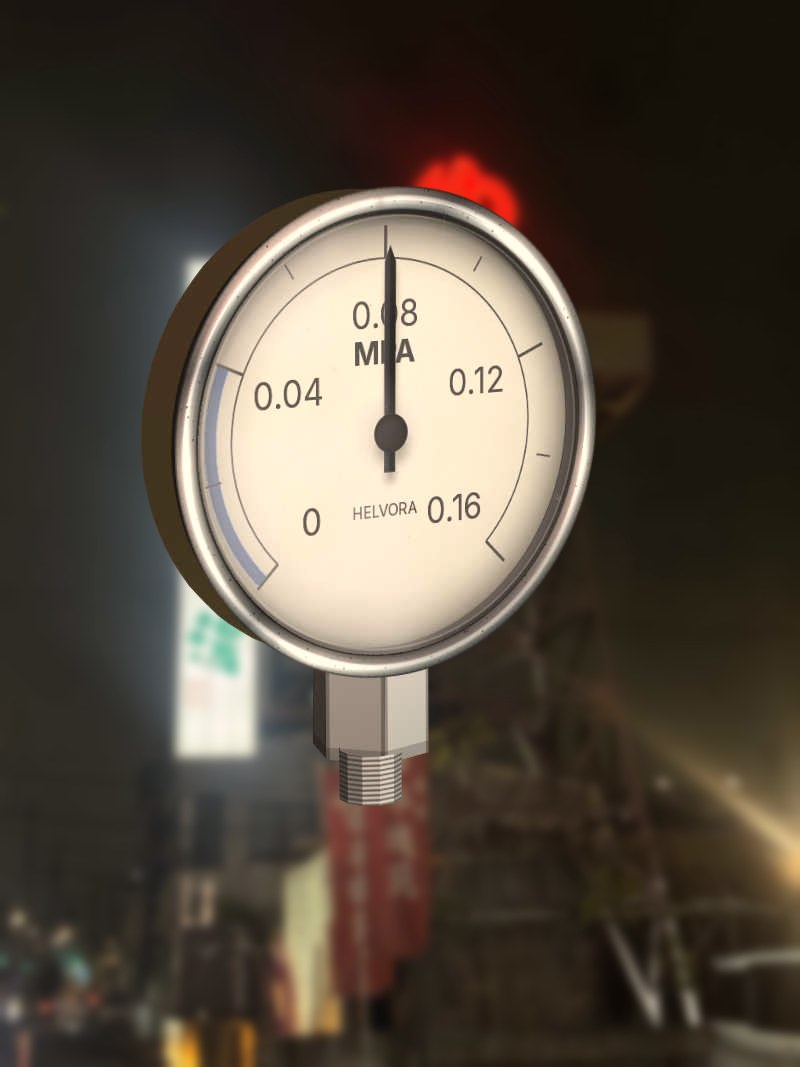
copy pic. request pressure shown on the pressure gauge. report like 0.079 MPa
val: 0.08 MPa
